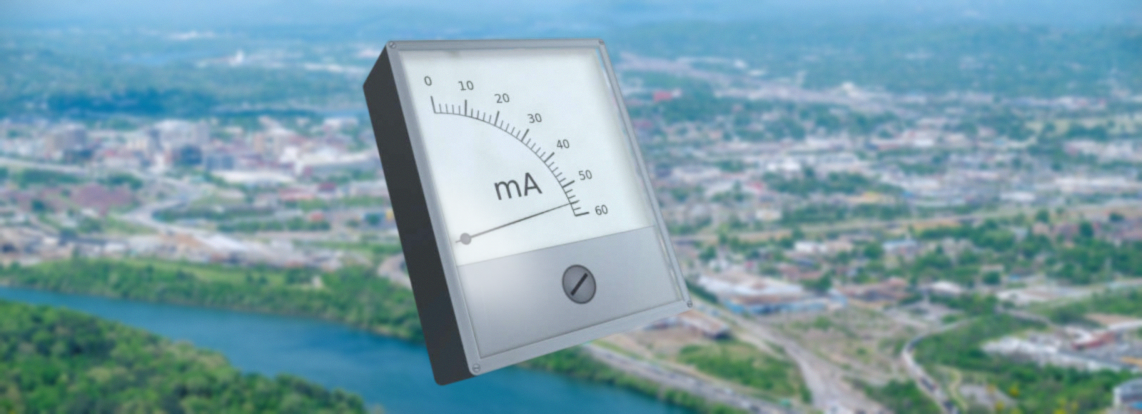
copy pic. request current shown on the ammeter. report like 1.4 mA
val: 56 mA
